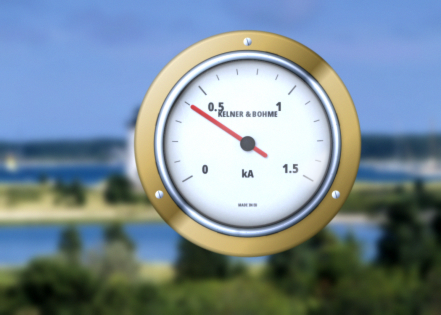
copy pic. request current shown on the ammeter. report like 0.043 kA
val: 0.4 kA
